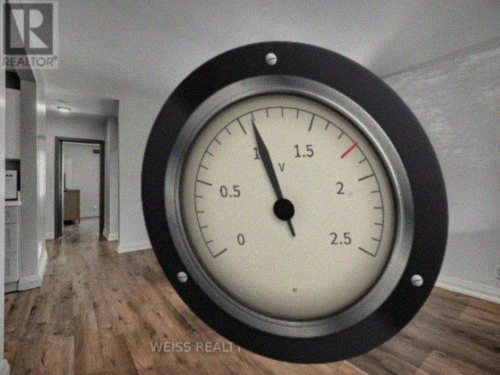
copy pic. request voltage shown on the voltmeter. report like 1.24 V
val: 1.1 V
